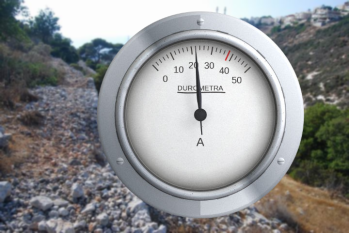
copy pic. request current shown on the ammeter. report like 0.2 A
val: 22 A
